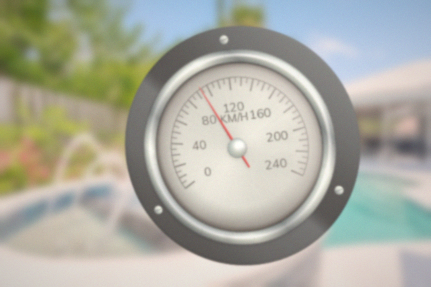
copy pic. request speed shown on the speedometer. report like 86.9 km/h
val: 95 km/h
